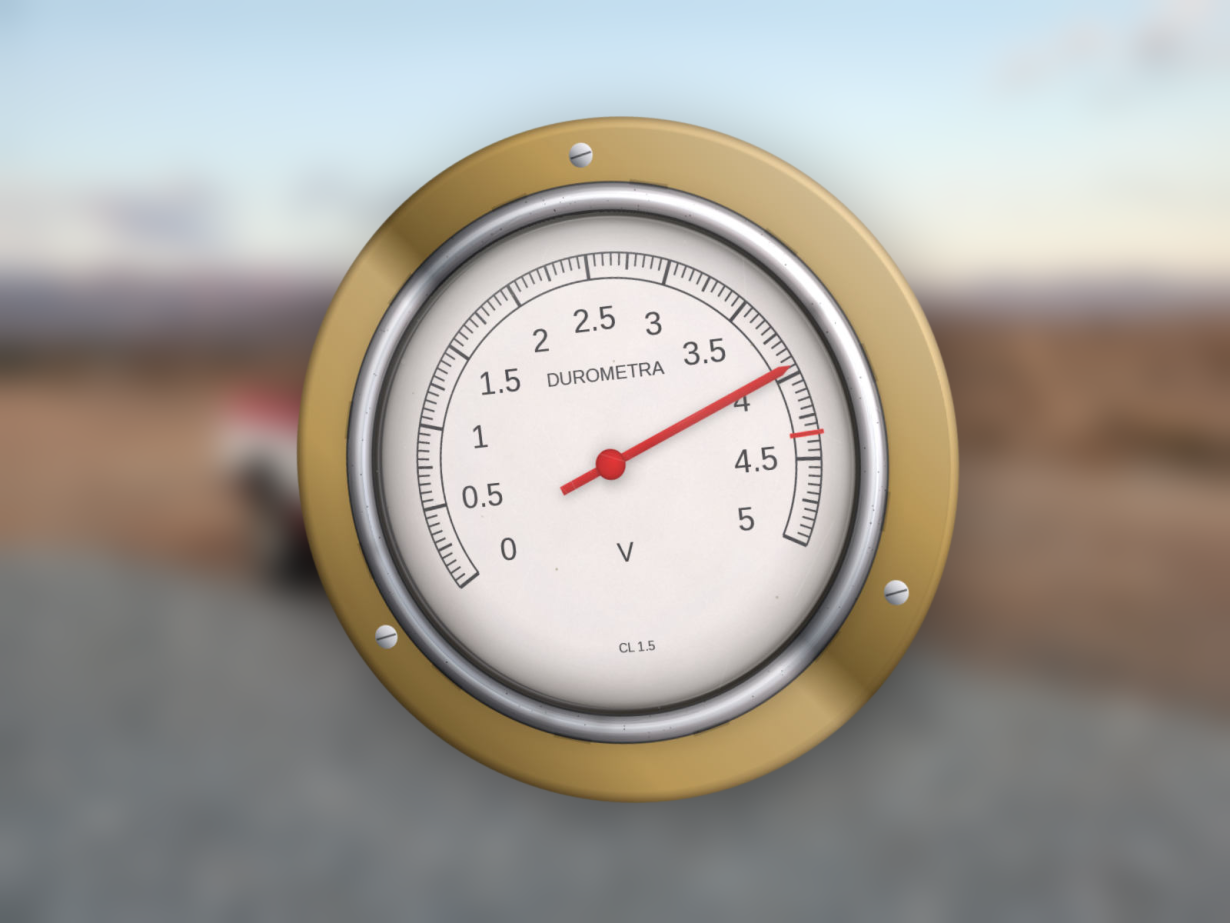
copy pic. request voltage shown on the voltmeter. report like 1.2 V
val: 3.95 V
